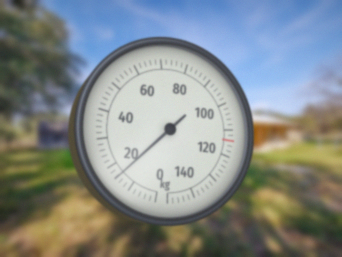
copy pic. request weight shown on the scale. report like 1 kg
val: 16 kg
